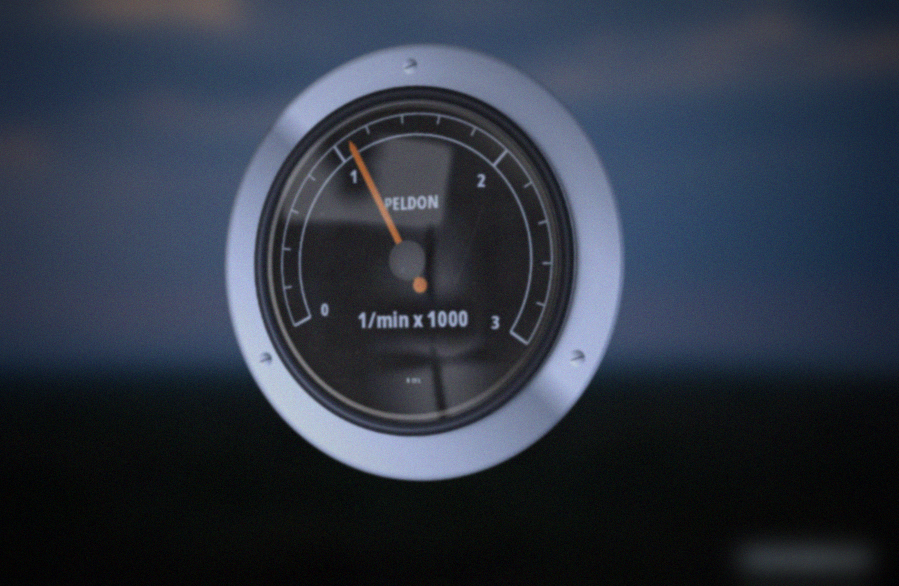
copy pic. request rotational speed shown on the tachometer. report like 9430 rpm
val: 1100 rpm
